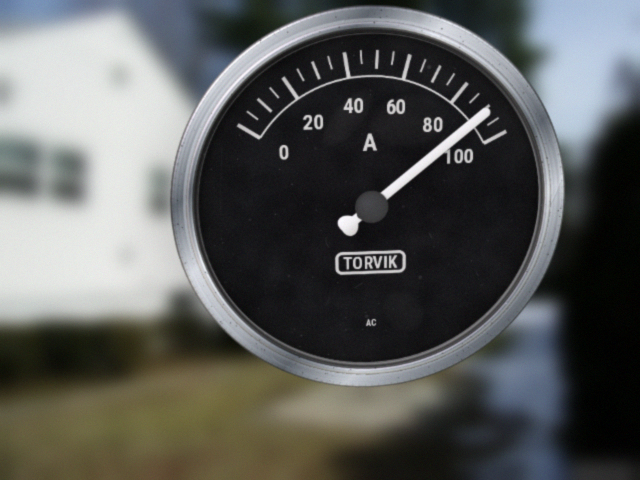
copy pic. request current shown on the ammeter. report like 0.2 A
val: 90 A
